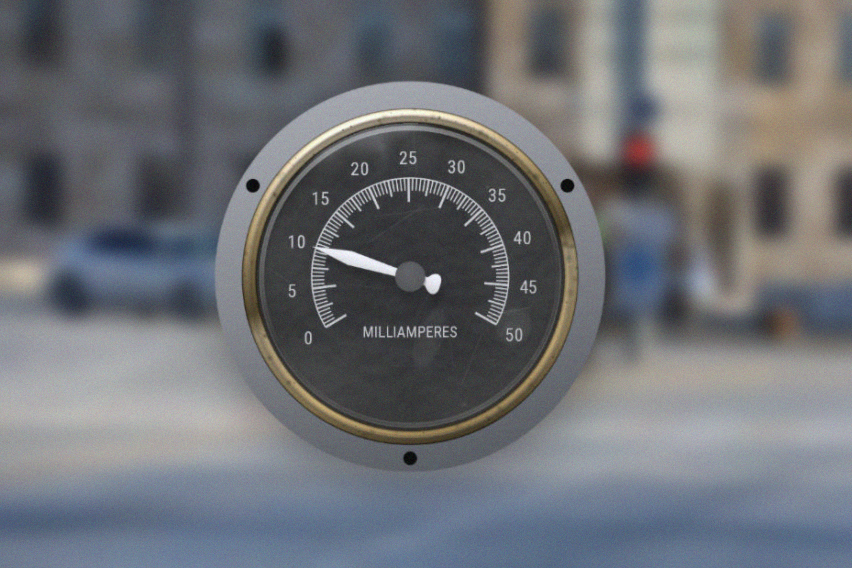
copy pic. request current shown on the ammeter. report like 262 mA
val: 10 mA
